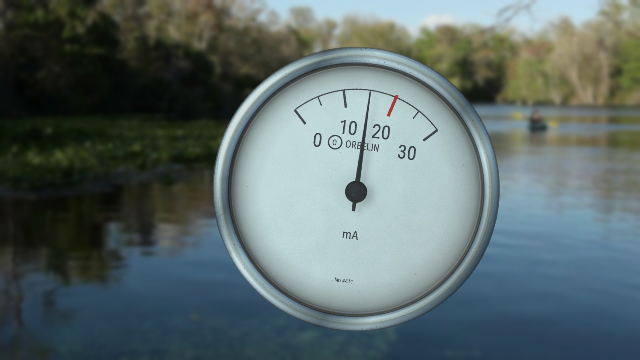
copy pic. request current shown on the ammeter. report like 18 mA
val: 15 mA
